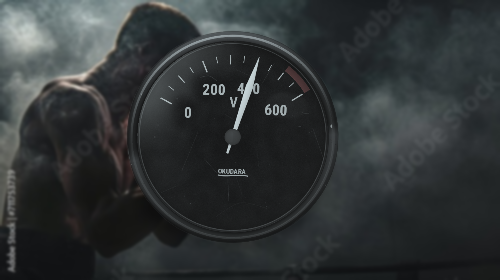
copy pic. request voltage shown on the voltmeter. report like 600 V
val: 400 V
